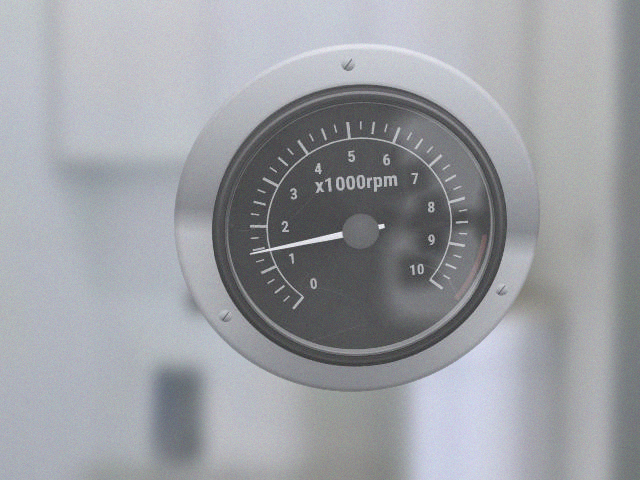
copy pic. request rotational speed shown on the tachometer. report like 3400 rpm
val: 1500 rpm
